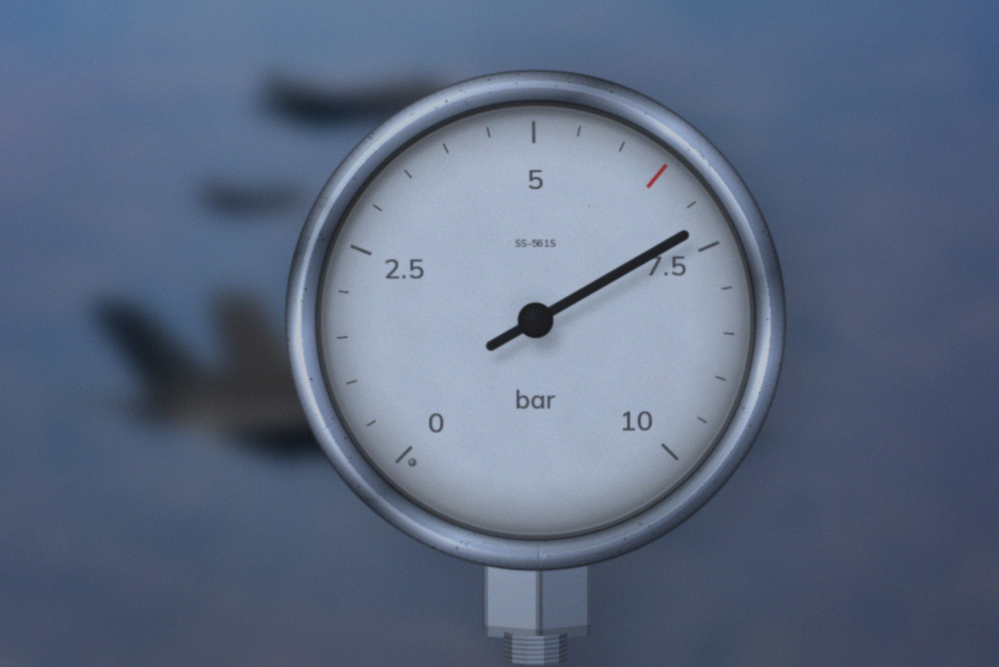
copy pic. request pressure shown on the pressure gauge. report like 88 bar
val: 7.25 bar
